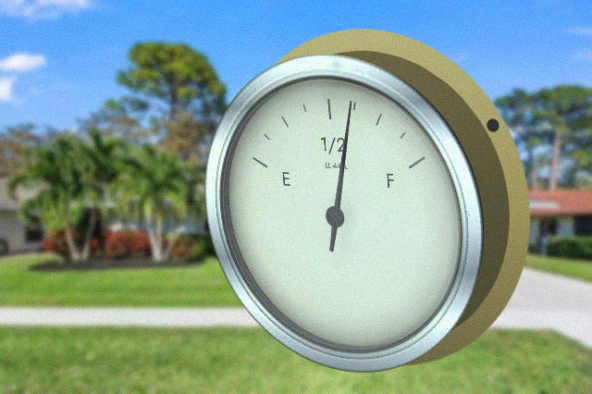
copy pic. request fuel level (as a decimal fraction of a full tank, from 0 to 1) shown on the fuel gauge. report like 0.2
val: 0.625
